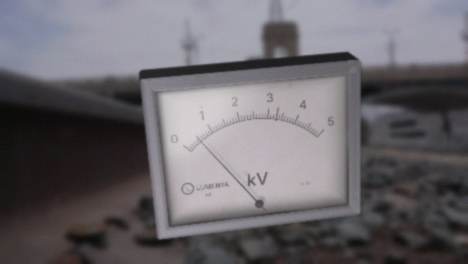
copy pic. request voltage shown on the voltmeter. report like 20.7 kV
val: 0.5 kV
